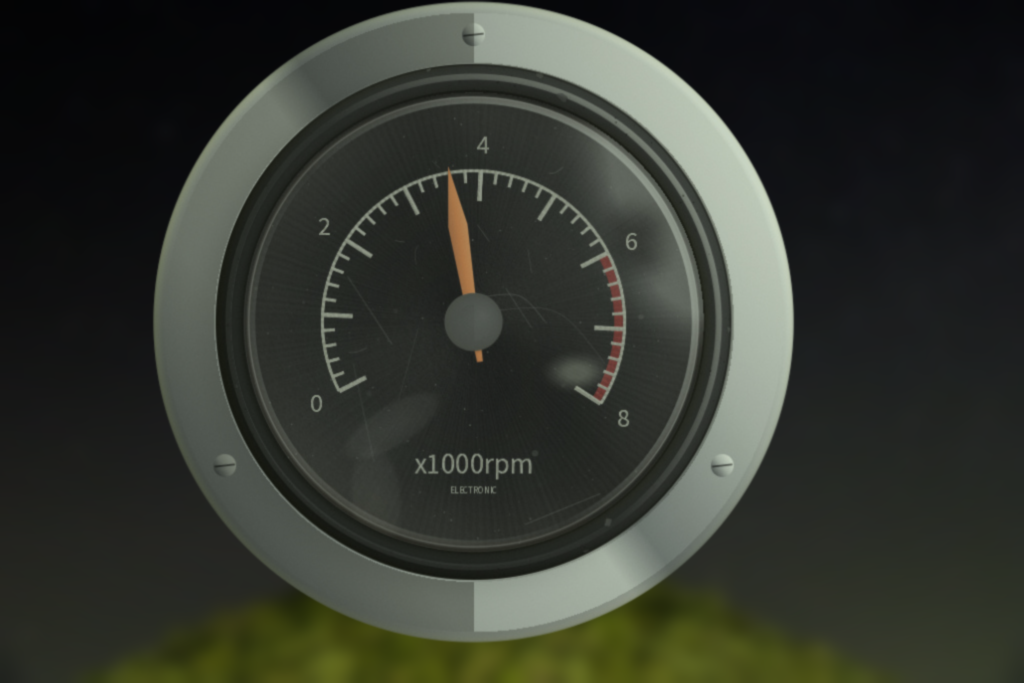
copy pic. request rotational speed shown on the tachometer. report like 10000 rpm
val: 3600 rpm
